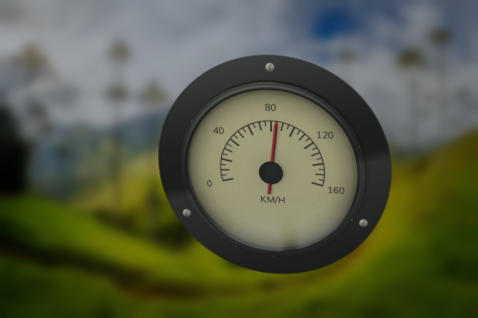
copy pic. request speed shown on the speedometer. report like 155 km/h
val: 85 km/h
